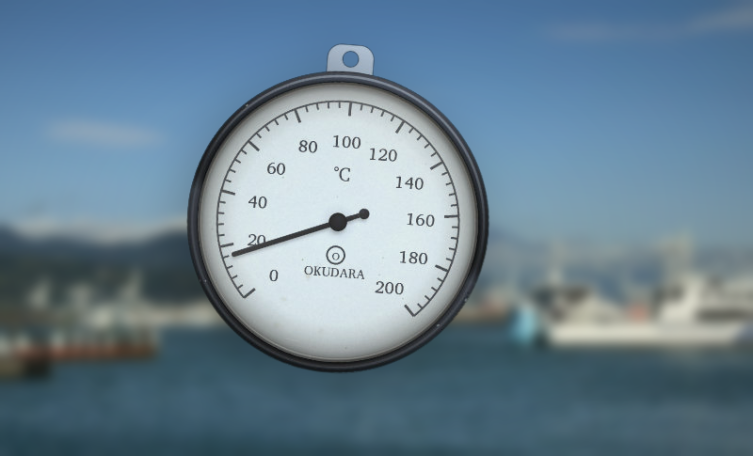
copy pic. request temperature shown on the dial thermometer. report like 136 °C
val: 16 °C
